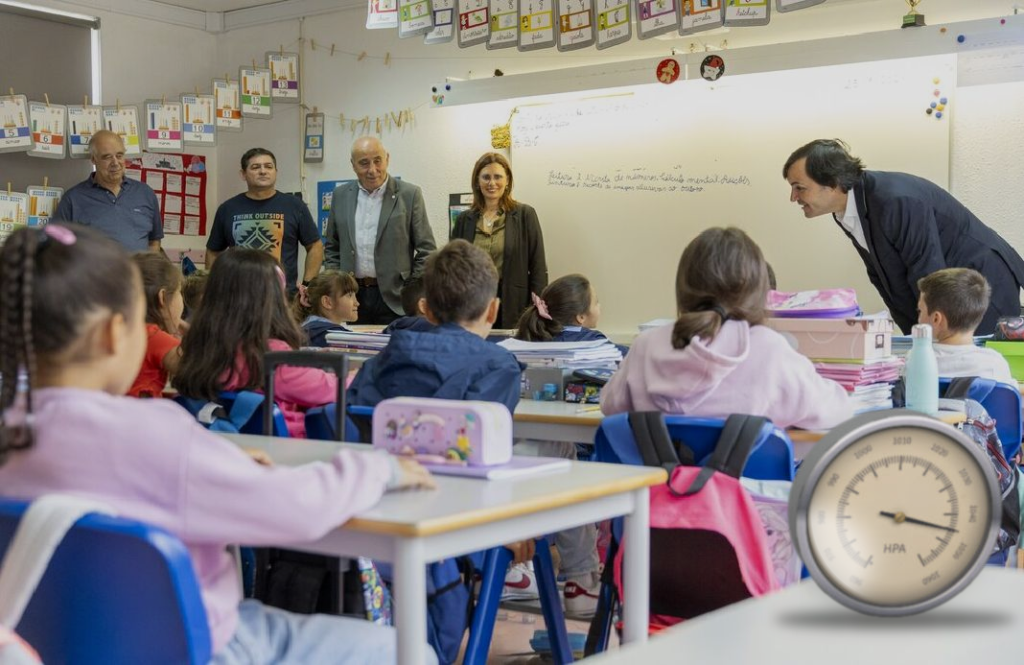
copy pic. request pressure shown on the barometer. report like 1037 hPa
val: 1045 hPa
